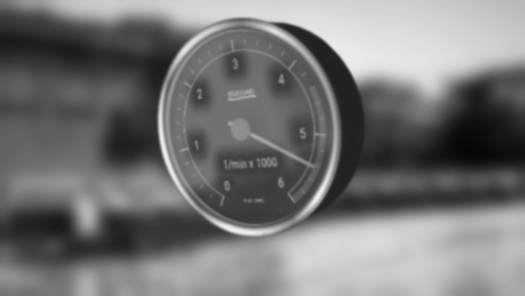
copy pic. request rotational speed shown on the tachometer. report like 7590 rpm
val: 5400 rpm
